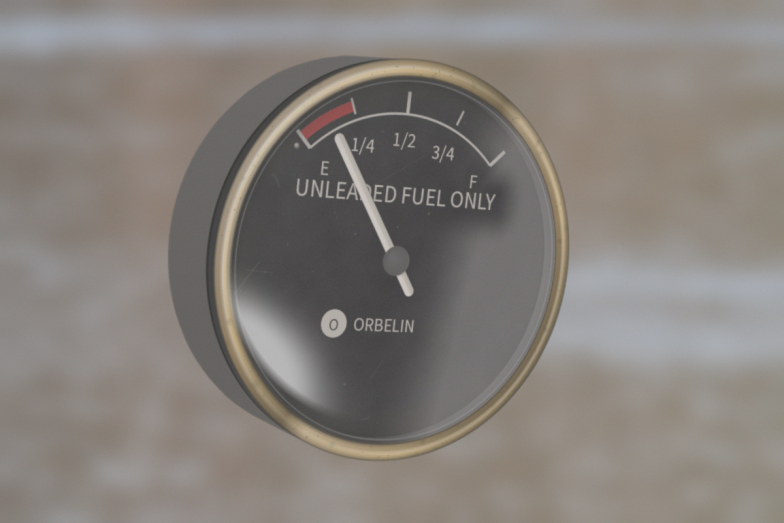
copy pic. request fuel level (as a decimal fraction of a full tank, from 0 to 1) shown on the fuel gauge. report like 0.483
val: 0.125
